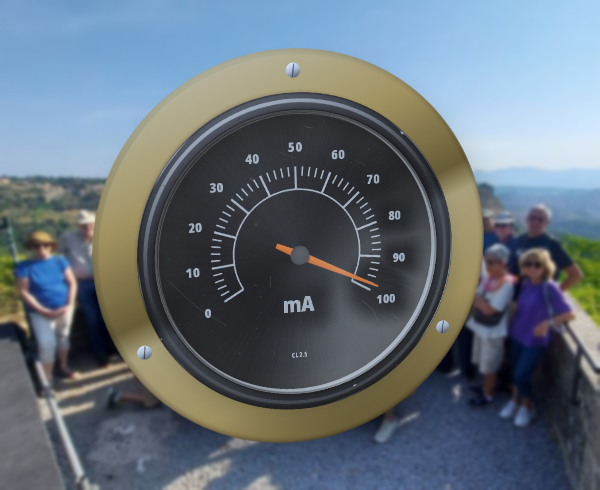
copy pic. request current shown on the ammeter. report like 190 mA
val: 98 mA
